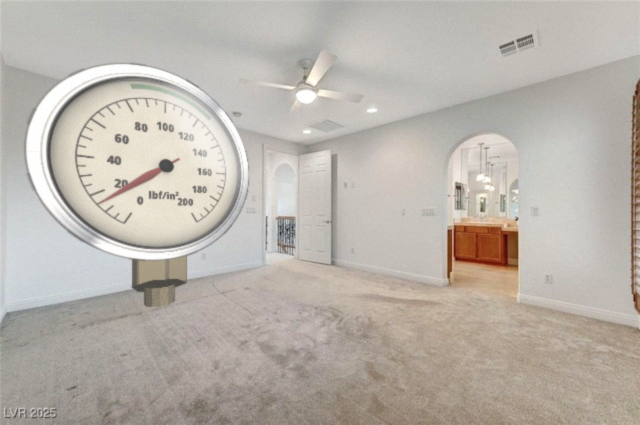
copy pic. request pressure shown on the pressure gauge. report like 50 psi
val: 15 psi
